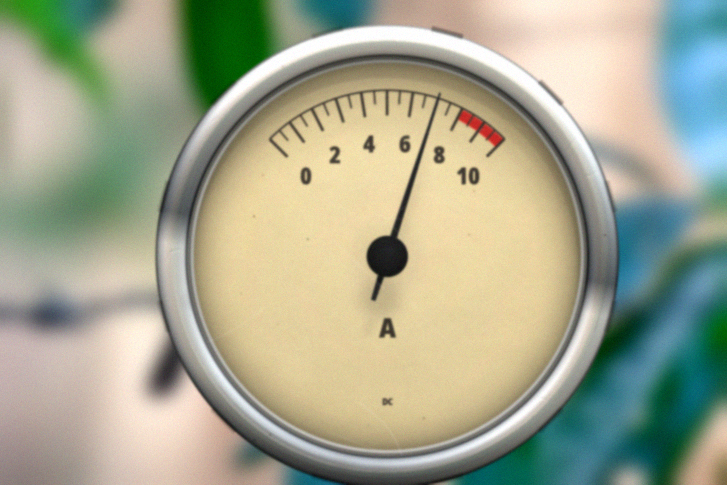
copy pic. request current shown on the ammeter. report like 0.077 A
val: 7 A
